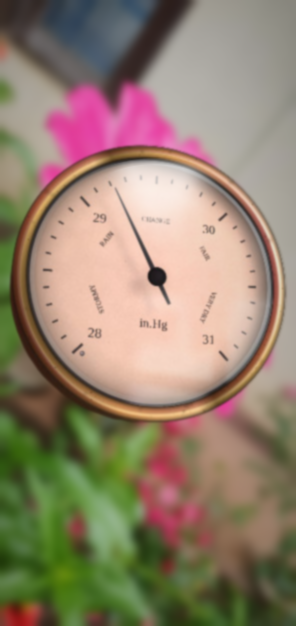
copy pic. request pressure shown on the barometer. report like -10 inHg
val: 29.2 inHg
